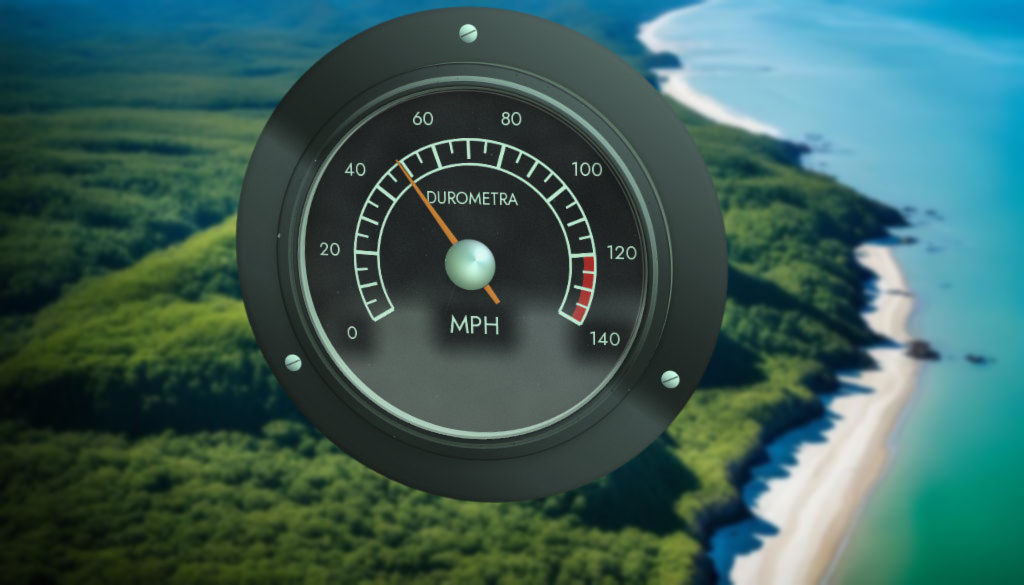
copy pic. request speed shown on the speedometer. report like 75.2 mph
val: 50 mph
